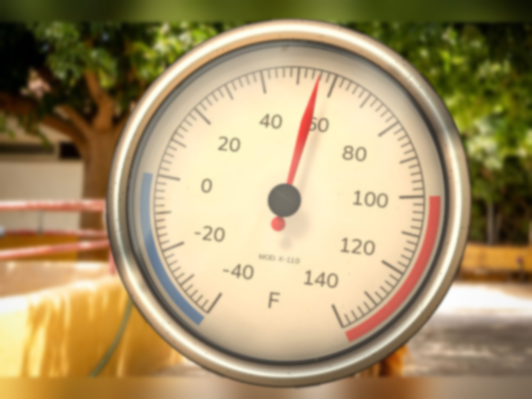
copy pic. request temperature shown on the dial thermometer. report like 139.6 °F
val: 56 °F
